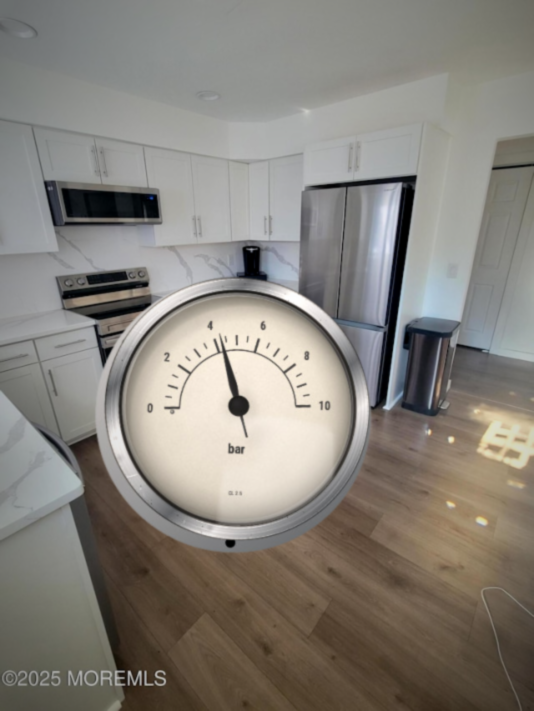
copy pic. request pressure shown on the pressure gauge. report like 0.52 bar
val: 4.25 bar
